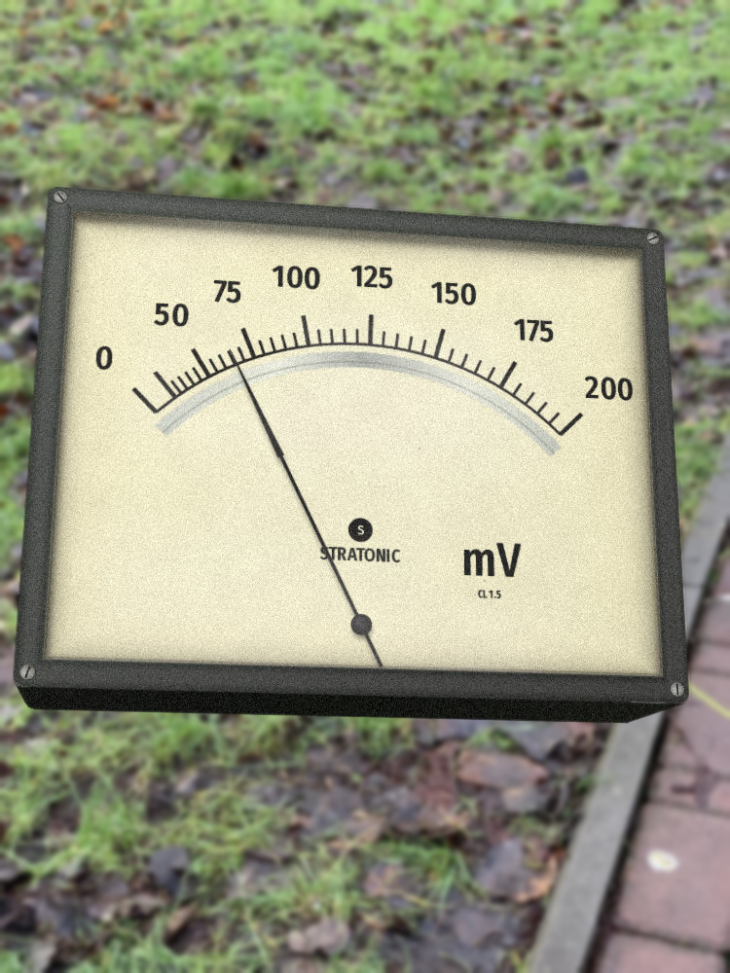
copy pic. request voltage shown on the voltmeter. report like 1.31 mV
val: 65 mV
